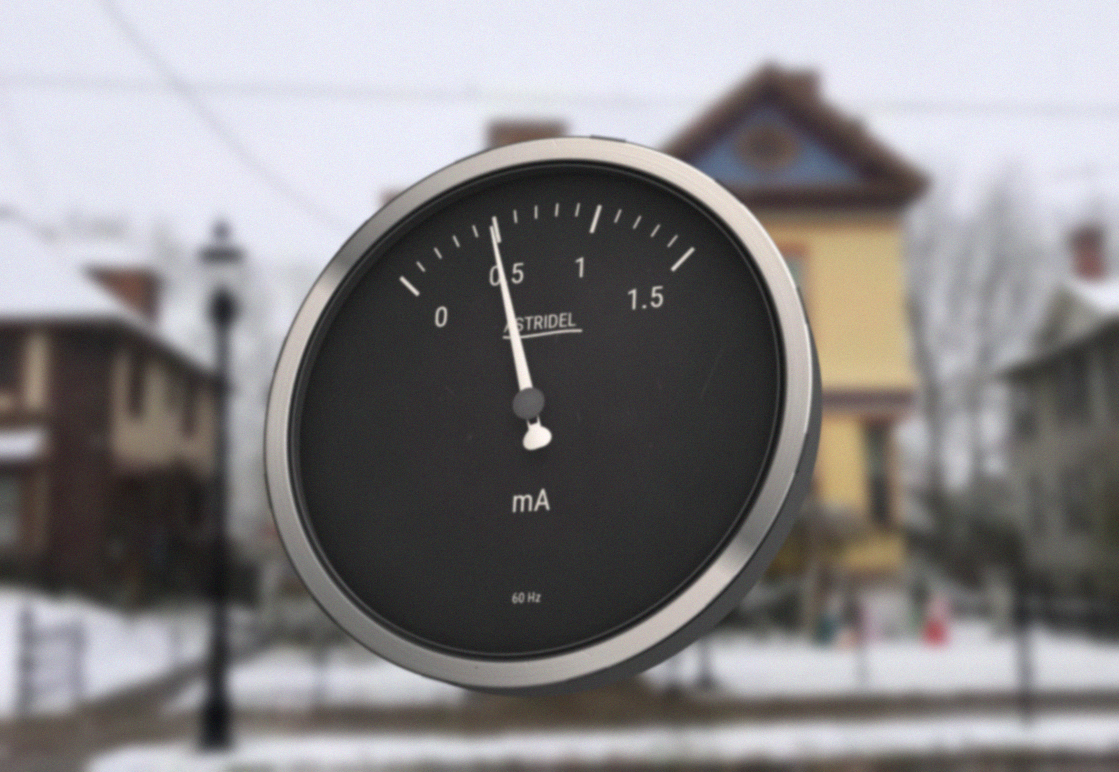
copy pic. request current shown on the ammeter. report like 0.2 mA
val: 0.5 mA
